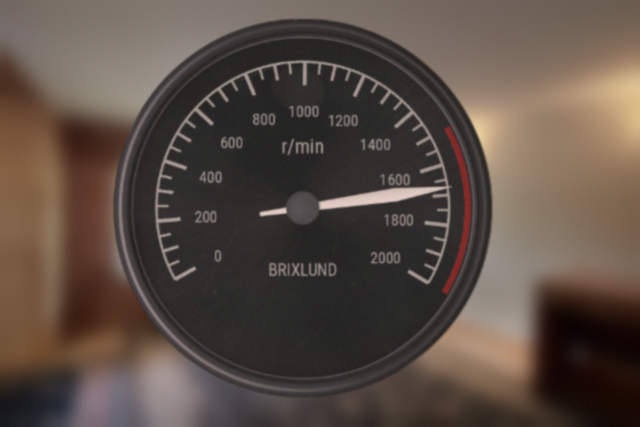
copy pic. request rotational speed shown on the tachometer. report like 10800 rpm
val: 1675 rpm
